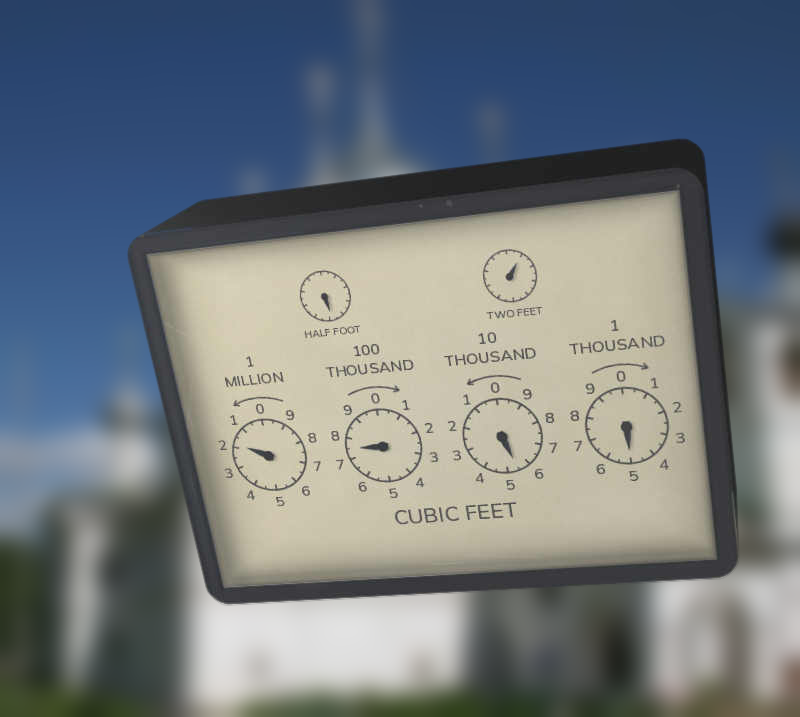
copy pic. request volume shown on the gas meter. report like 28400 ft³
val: 175500 ft³
